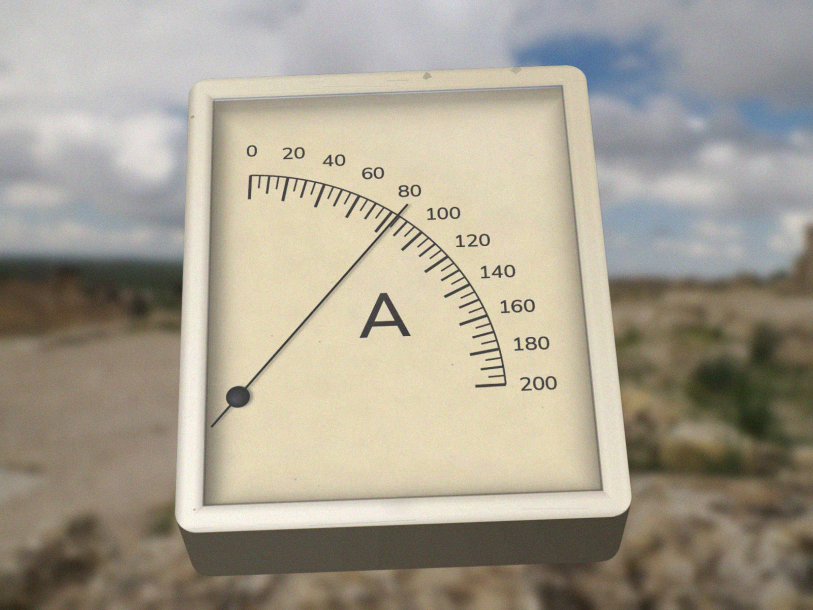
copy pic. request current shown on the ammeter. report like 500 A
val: 85 A
